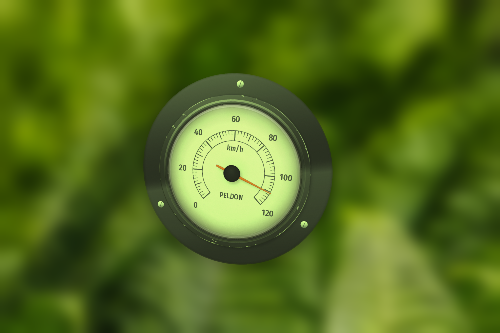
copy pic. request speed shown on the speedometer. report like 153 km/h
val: 110 km/h
